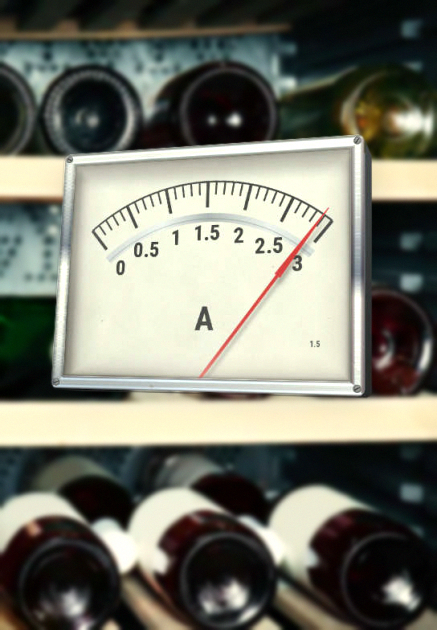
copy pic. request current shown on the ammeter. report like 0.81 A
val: 2.9 A
